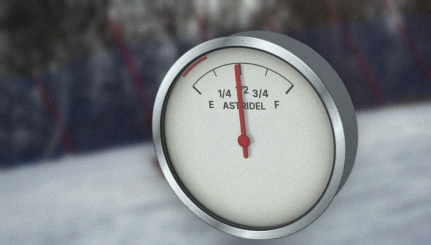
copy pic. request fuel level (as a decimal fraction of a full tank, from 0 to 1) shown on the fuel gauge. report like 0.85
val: 0.5
